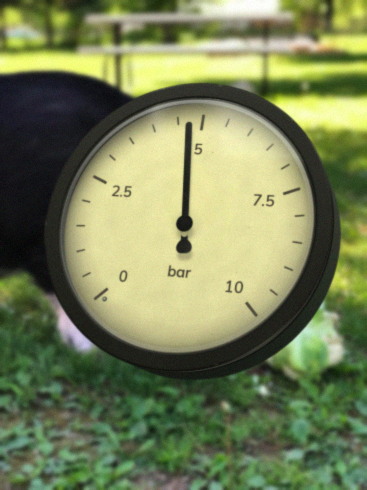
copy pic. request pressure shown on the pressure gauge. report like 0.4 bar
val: 4.75 bar
